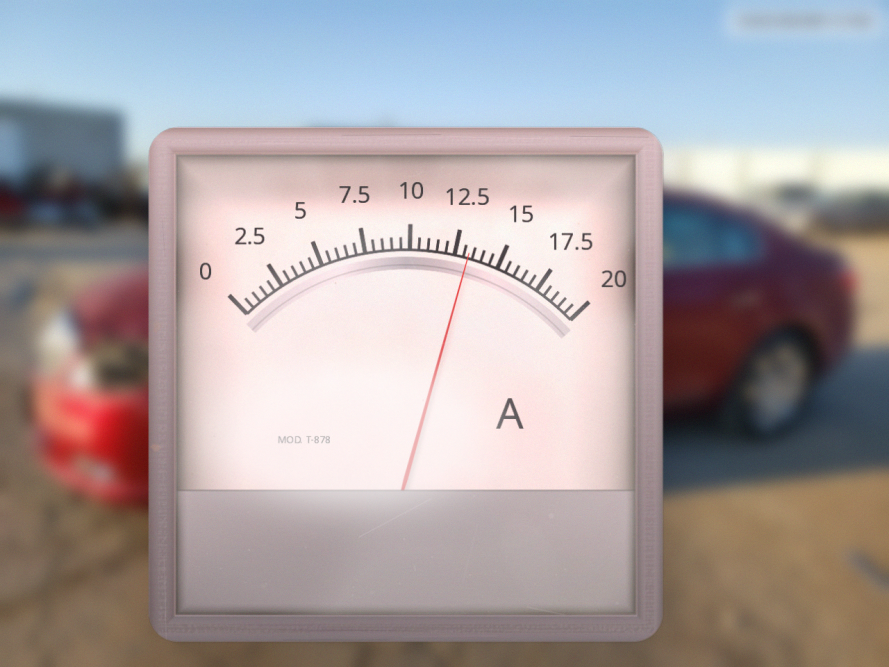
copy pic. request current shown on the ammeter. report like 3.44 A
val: 13.25 A
